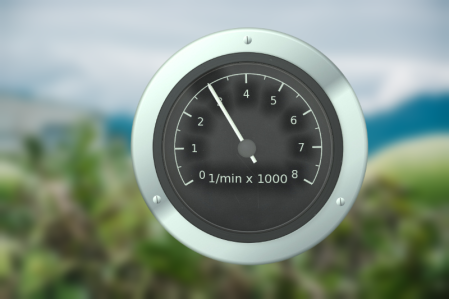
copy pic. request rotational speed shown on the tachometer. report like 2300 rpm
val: 3000 rpm
